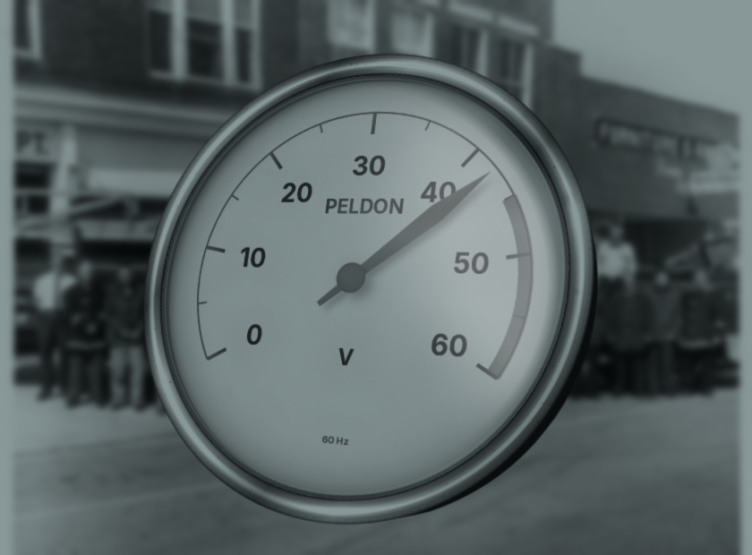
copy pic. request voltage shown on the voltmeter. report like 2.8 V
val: 42.5 V
